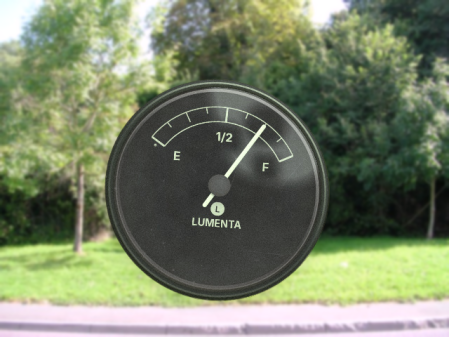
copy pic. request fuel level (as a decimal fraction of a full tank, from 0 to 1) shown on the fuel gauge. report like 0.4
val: 0.75
